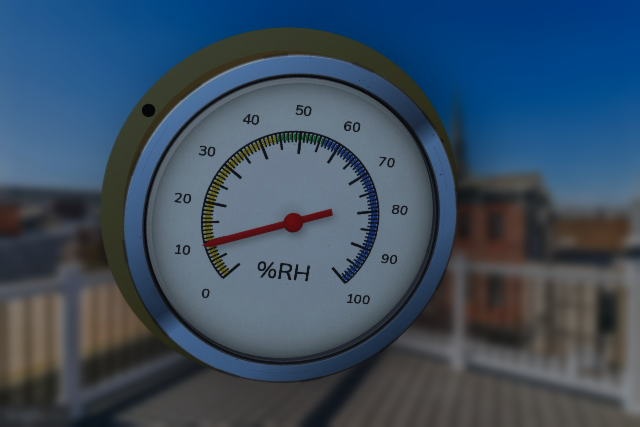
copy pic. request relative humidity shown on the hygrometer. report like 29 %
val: 10 %
